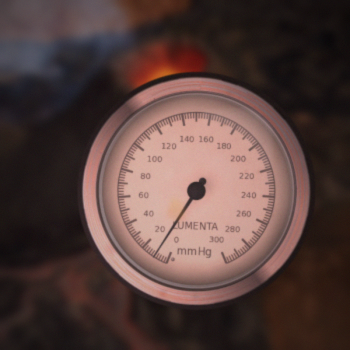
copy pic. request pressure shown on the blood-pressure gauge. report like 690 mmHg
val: 10 mmHg
